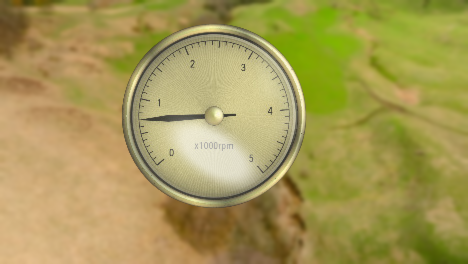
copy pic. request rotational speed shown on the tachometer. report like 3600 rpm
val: 700 rpm
